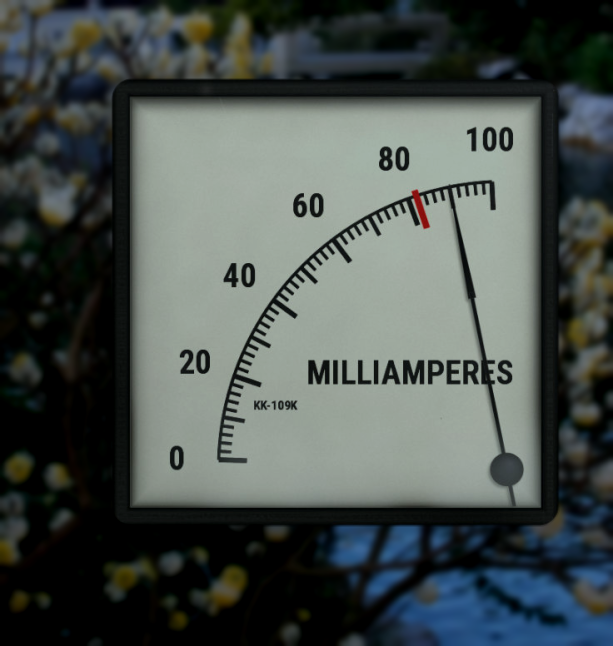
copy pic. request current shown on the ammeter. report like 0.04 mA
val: 90 mA
